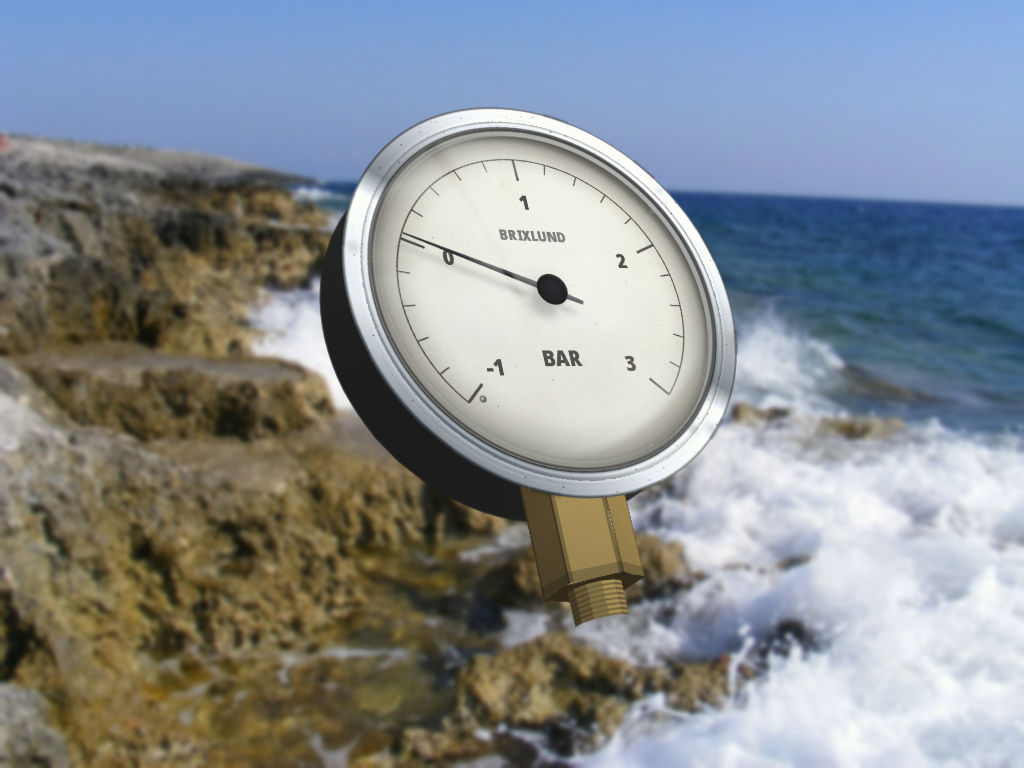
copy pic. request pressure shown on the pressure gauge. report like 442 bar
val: 0 bar
